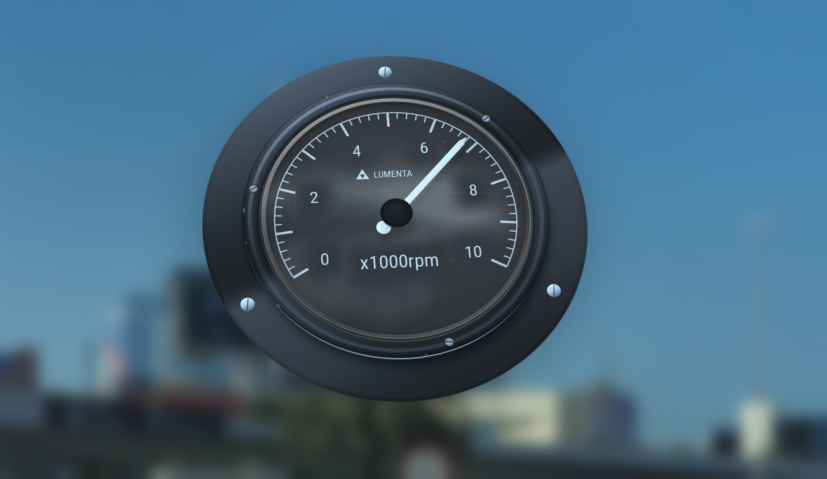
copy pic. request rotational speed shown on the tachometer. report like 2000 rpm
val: 6800 rpm
